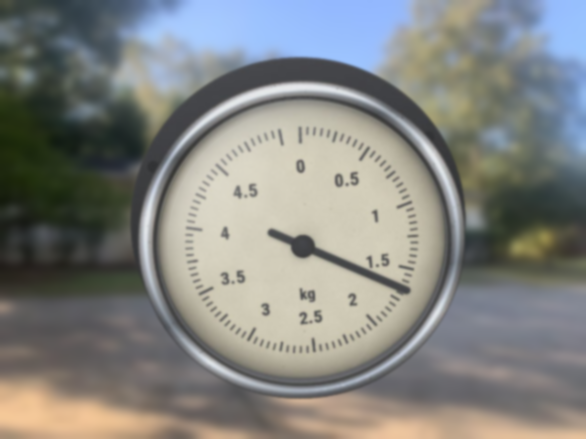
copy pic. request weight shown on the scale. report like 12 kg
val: 1.65 kg
